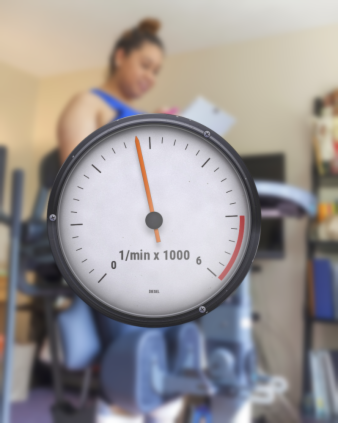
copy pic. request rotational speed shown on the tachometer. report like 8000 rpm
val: 2800 rpm
